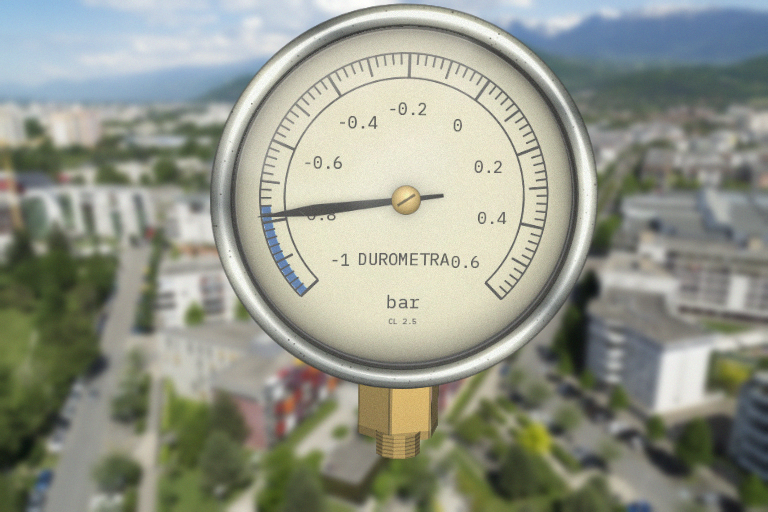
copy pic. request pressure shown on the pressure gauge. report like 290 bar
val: -0.78 bar
